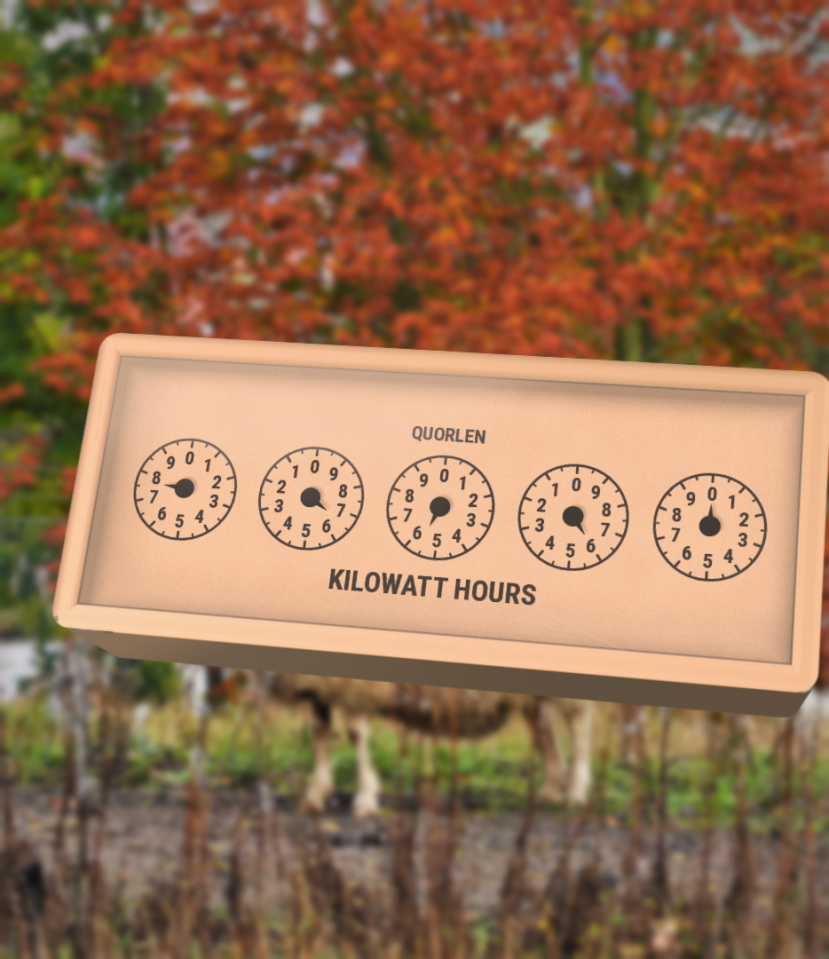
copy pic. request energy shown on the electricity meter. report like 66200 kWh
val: 76560 kWh
